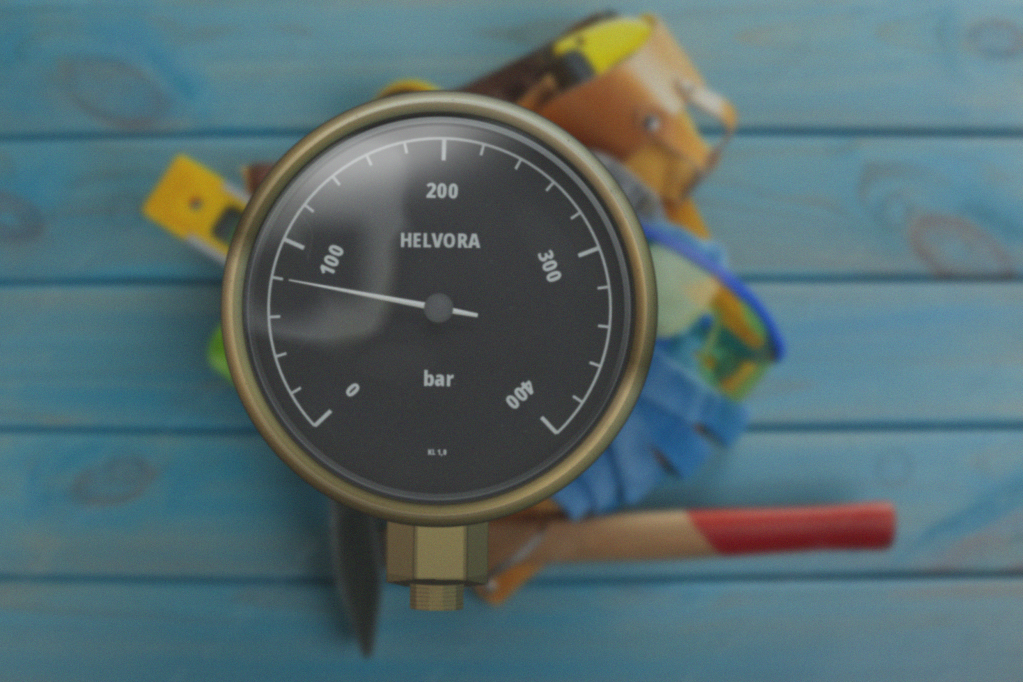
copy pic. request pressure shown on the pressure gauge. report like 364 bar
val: 80 bar
